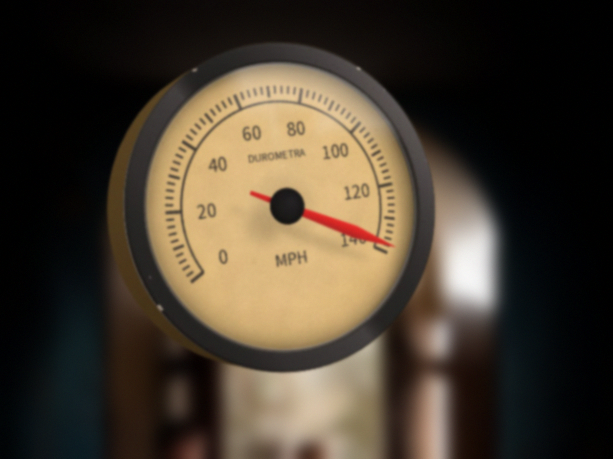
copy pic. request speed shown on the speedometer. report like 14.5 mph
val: 138 mph
